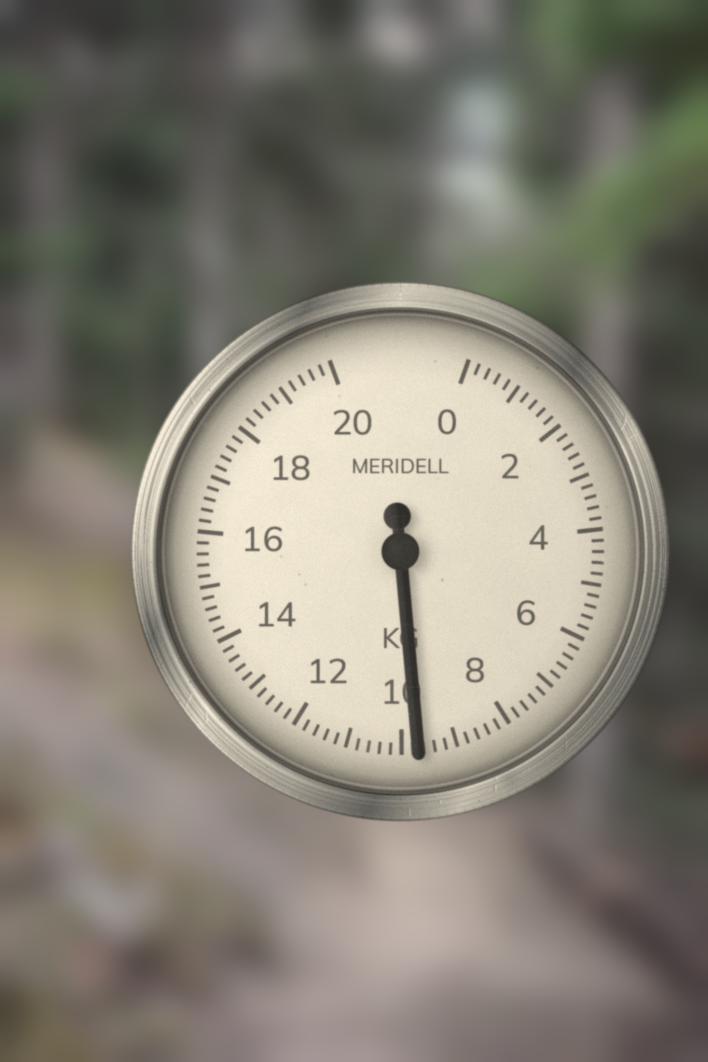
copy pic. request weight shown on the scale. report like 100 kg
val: 9.7 kg
